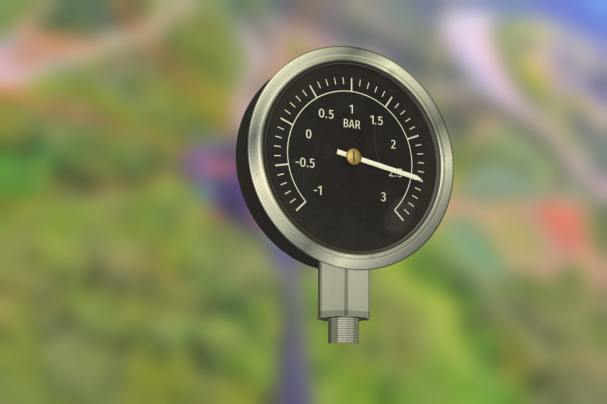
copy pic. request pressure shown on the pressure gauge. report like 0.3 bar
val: 2.5 bar
